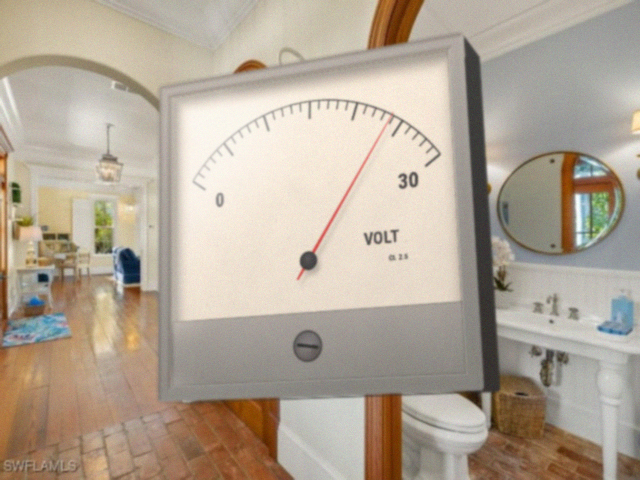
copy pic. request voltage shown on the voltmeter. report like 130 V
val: 24 V
